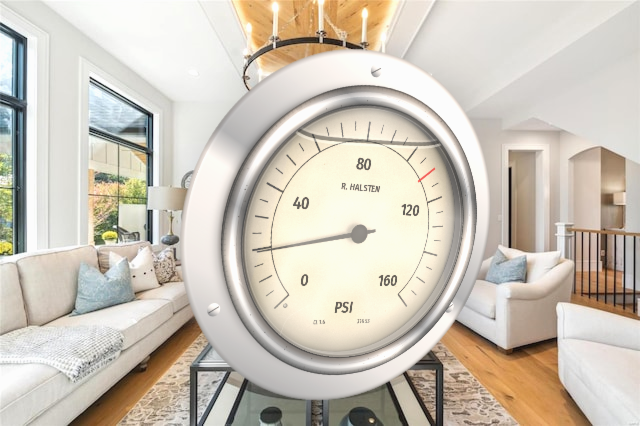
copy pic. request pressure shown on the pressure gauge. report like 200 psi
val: 20 psi
